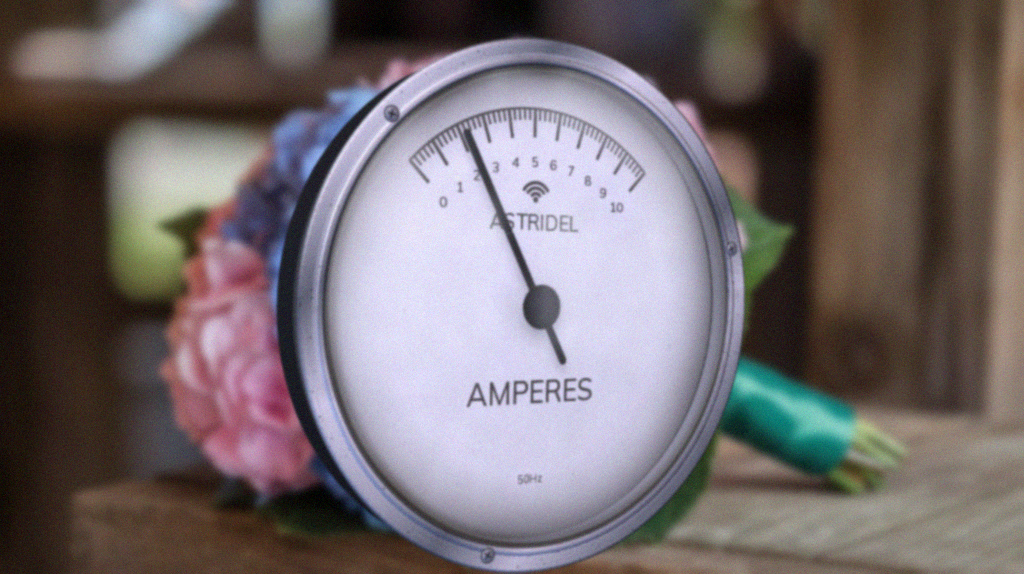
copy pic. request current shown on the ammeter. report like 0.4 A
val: 2 A
